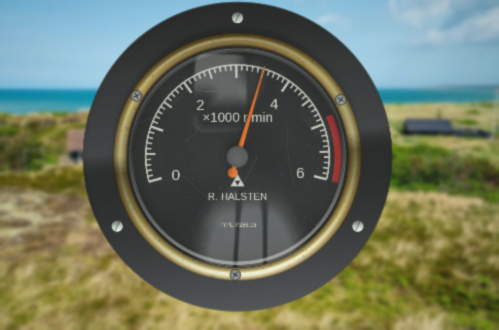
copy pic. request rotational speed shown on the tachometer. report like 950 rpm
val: 3500 rpm
